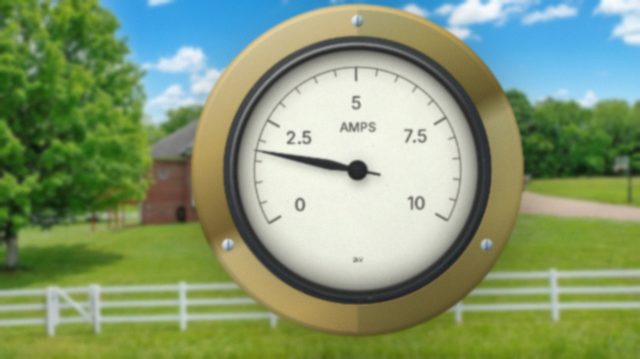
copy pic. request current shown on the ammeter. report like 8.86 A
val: 1.75 A
